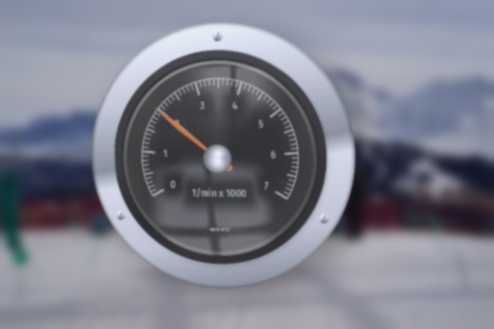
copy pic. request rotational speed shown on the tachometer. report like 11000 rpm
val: 2000 rpm
